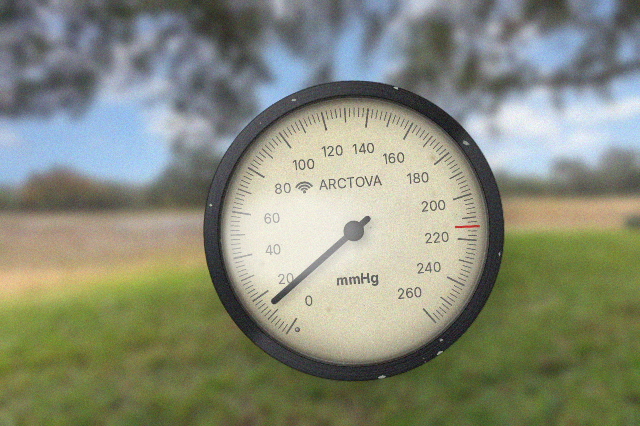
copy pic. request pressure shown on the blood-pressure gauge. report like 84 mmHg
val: 14 mmHg
